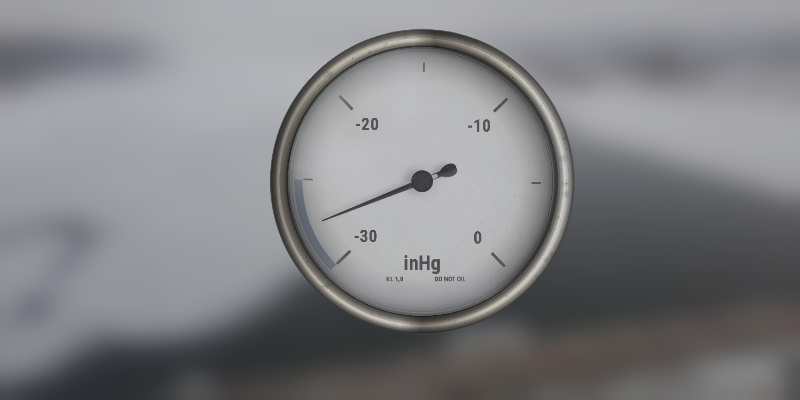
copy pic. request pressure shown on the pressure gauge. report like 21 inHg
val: -27.5 inHg
